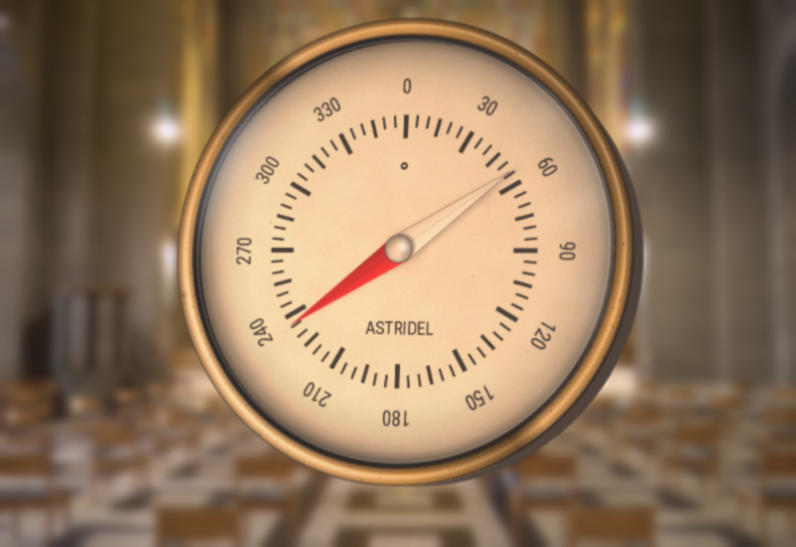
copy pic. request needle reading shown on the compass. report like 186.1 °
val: 235 °
